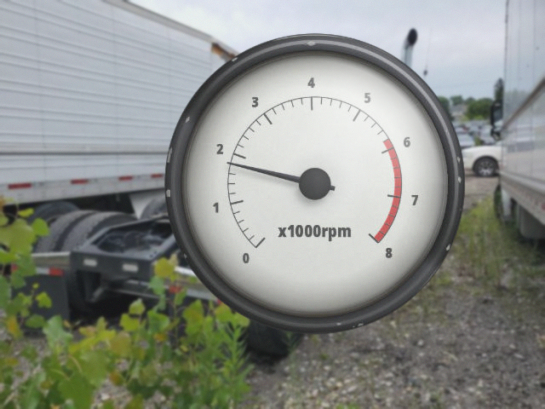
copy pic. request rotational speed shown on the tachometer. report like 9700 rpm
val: 1800 rpm
